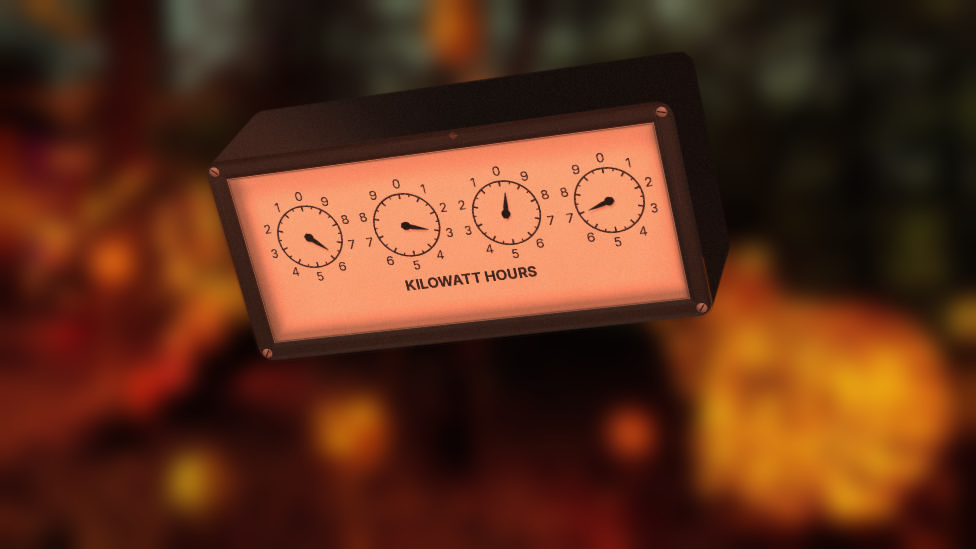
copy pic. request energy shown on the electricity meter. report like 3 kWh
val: 6297 kWh
